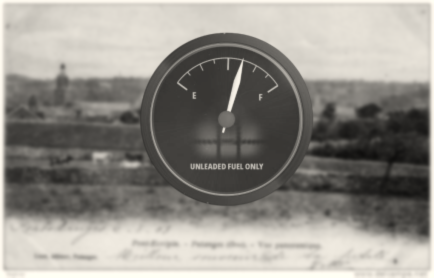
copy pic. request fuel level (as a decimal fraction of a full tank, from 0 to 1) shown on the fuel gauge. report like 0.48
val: 0.625
